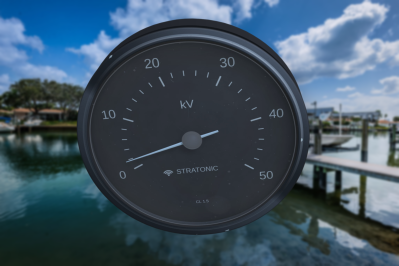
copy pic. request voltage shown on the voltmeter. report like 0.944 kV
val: 2 kV
